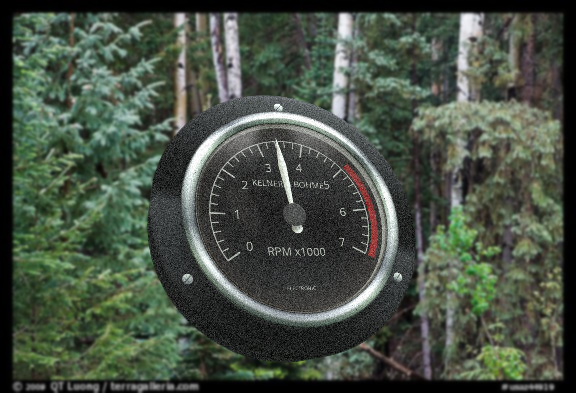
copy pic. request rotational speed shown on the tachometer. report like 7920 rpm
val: 3400 rpm
